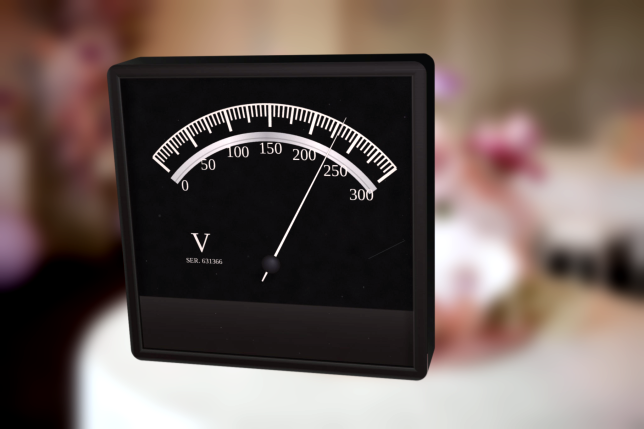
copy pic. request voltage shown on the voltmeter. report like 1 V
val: 230 V
